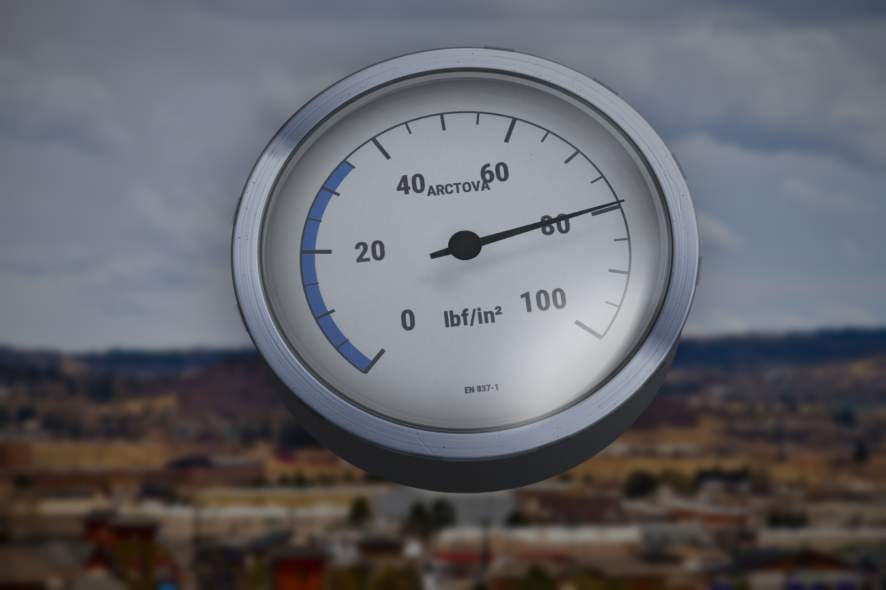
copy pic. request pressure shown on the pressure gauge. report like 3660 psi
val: 80 psi
